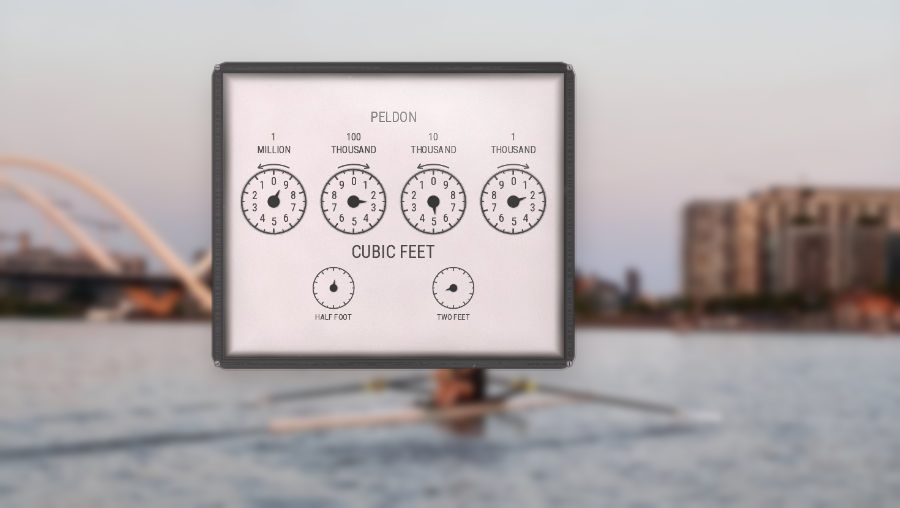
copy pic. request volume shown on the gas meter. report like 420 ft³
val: 925200 ft³
